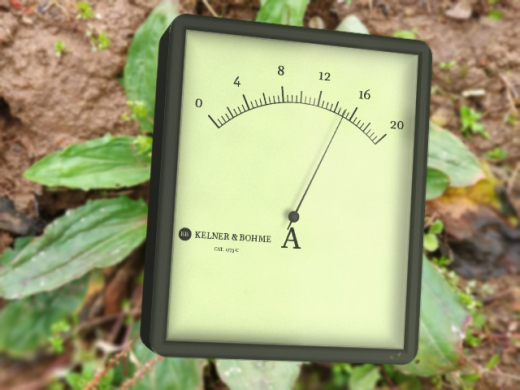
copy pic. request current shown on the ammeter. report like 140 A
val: 15 A
